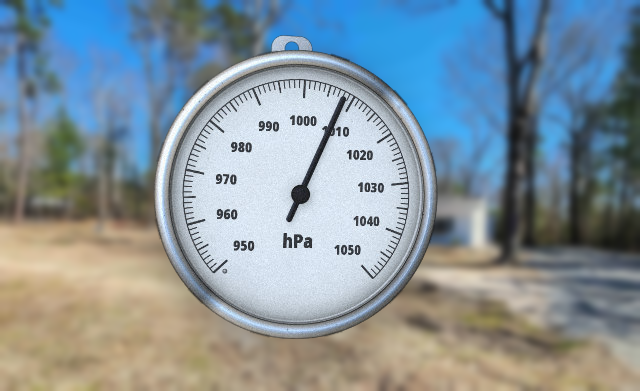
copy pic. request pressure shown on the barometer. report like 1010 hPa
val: 1008 hPa
